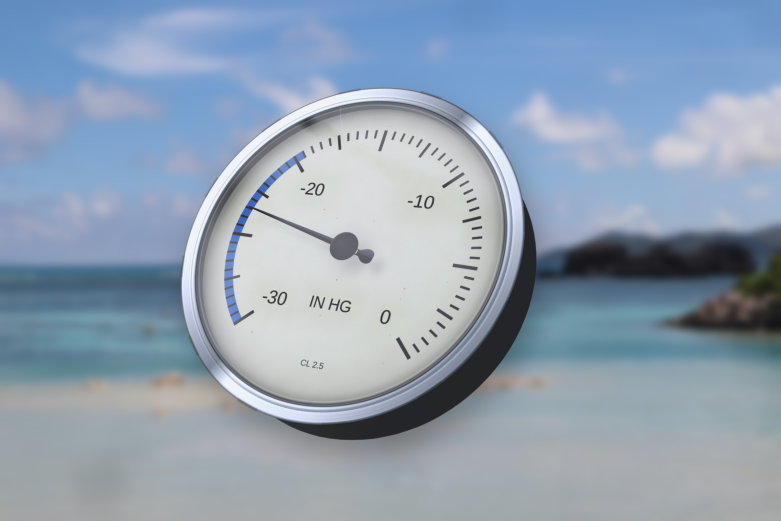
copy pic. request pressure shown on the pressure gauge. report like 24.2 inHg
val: -23.5 inHg
